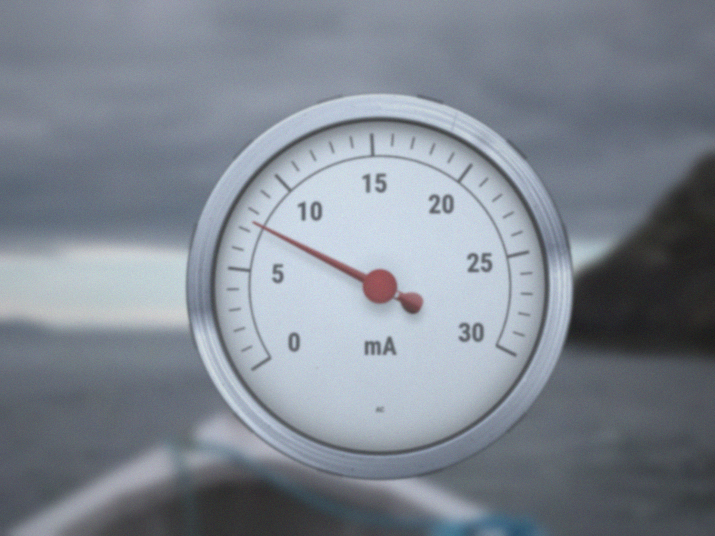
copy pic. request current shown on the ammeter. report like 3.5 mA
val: 7.5 mA
